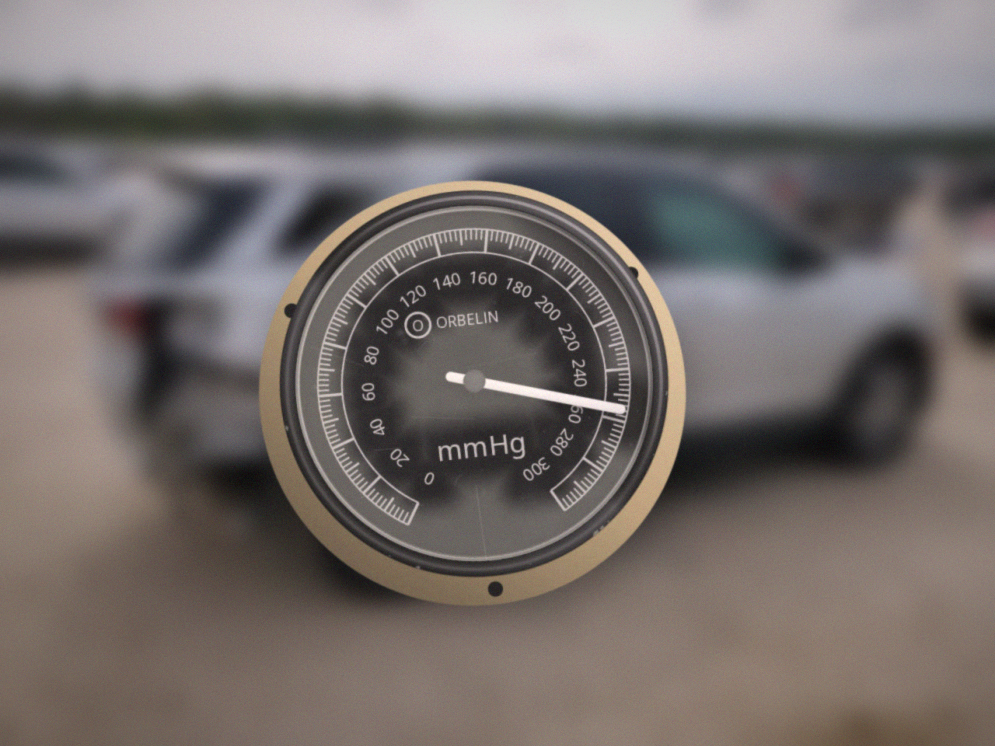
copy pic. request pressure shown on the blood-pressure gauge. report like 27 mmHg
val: 256 mmHg
